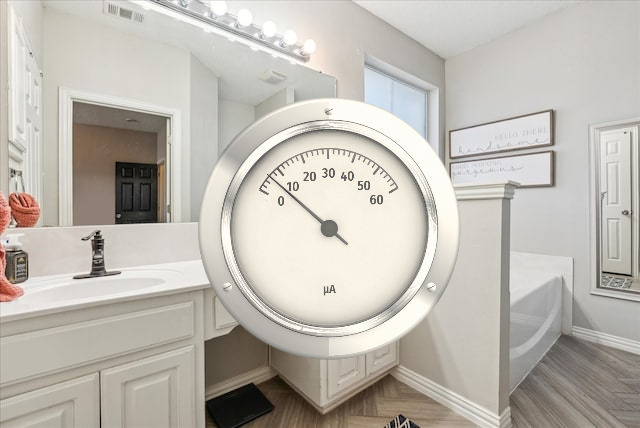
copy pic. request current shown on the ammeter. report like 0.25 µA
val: 6 µA
